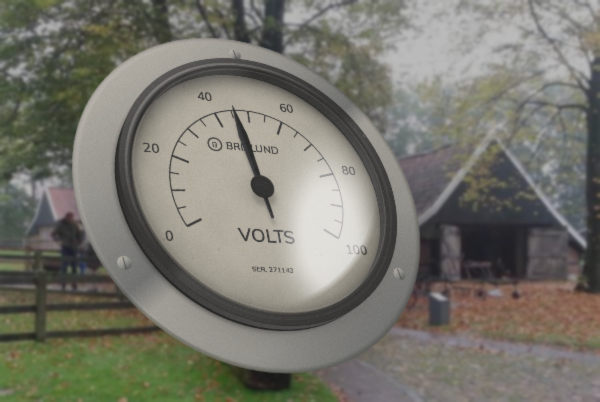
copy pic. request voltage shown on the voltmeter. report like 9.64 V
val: 45 V
